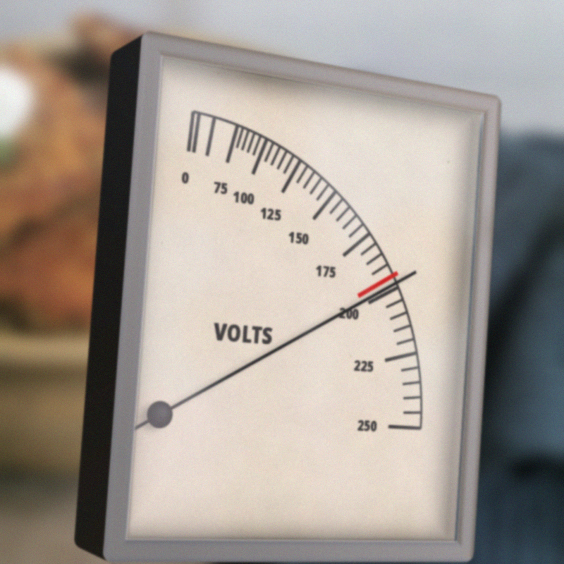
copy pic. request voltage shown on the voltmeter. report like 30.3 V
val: 197.5 V
